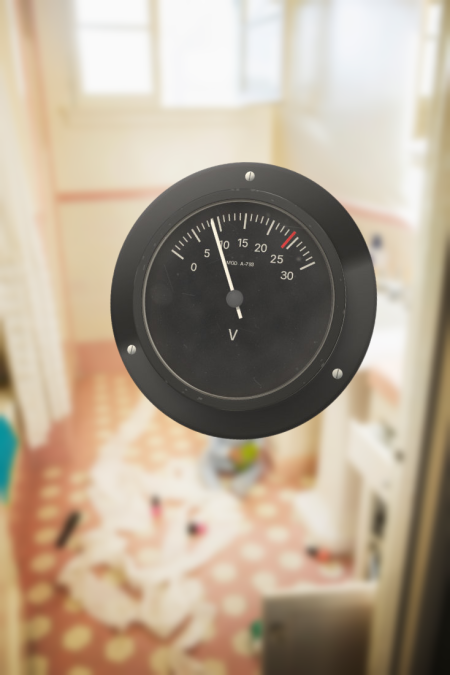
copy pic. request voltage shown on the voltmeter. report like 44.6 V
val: 9 V
